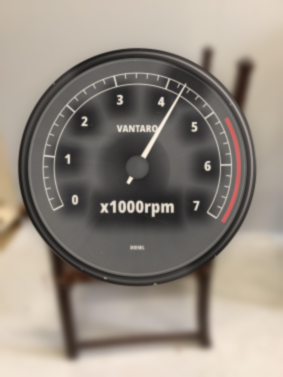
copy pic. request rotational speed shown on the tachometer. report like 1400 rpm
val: 4300 rpm
